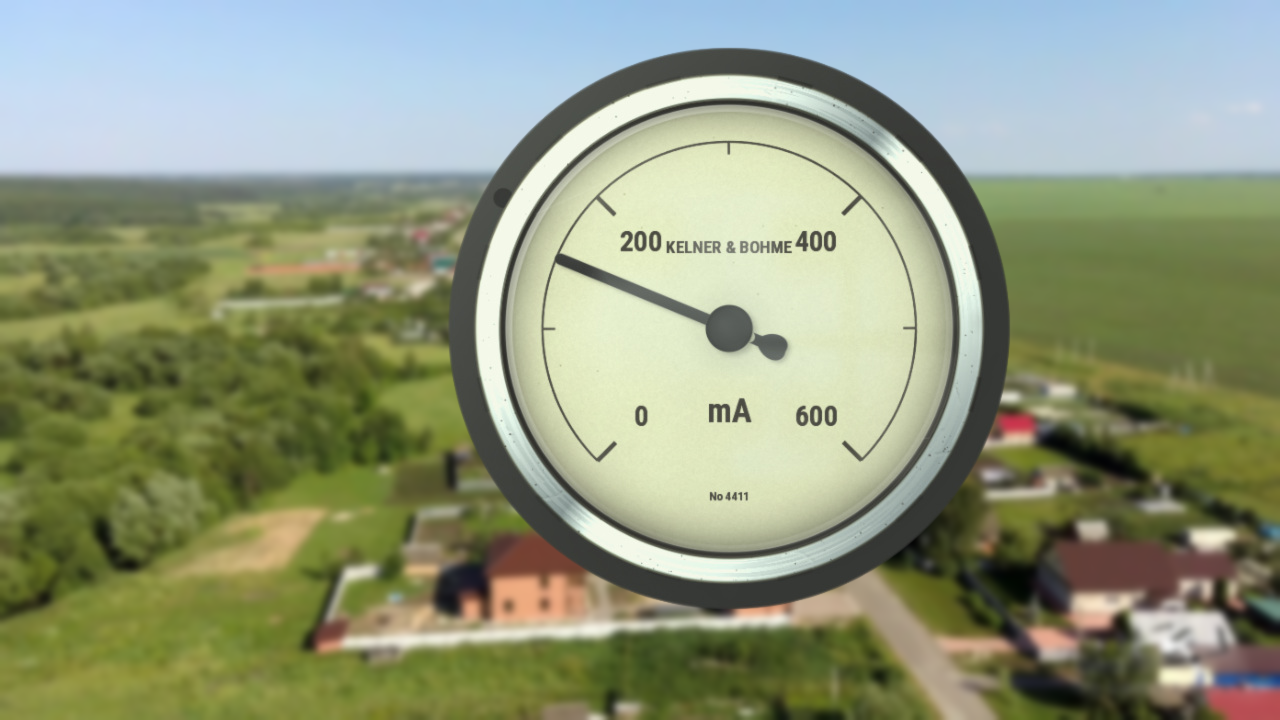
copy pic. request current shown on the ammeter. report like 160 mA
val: 150 mA
